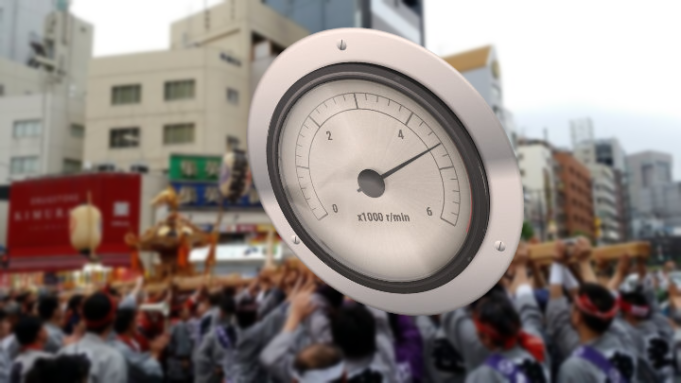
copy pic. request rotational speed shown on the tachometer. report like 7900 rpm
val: 4600 rpm
